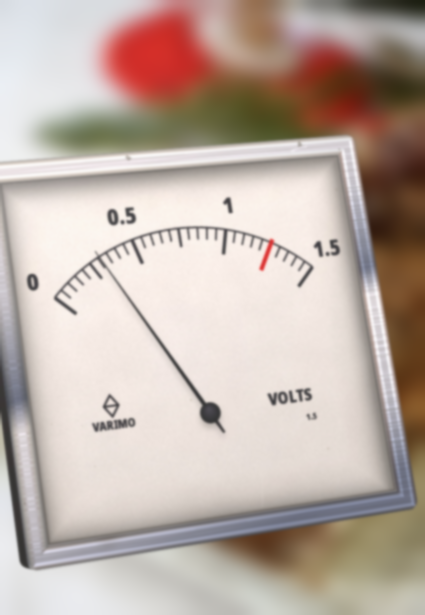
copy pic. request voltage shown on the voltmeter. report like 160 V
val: 0.3 V
